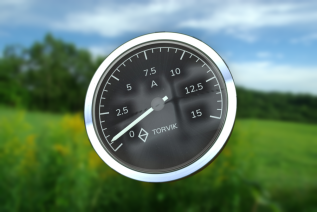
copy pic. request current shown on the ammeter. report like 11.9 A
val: 0.5 A
